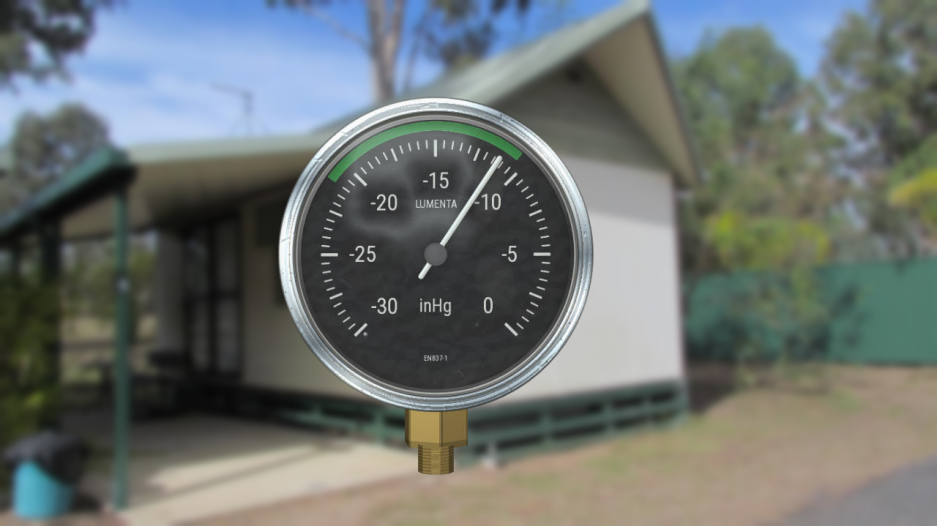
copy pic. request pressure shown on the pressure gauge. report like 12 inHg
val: -11.25 inHg
